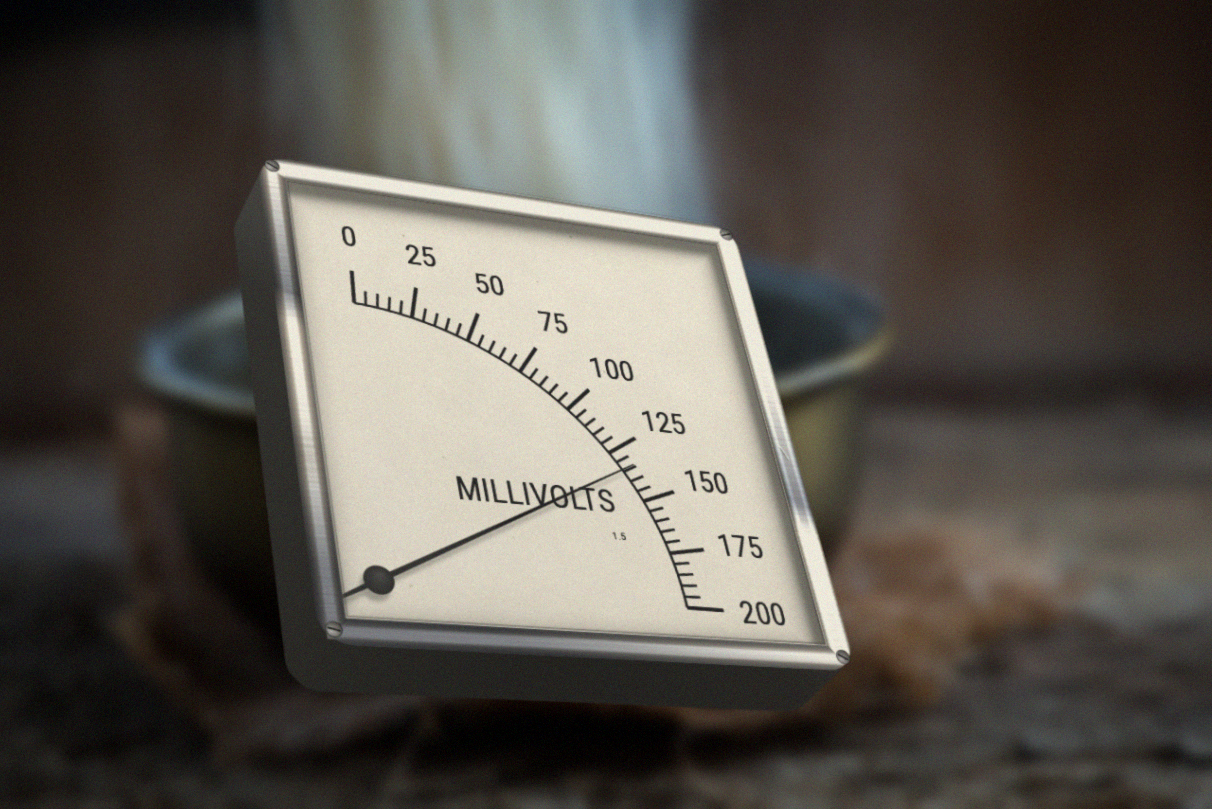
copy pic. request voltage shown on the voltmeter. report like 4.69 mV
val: 135 mV
